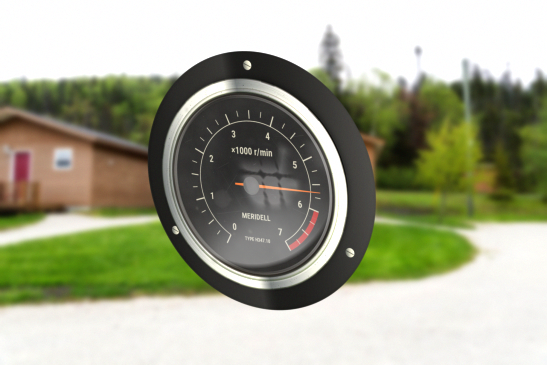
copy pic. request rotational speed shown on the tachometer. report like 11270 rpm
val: 5625 rpm
